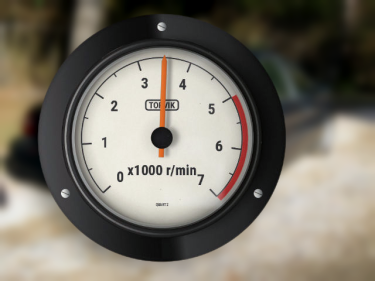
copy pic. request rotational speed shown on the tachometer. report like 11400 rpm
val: 3500 rpm
